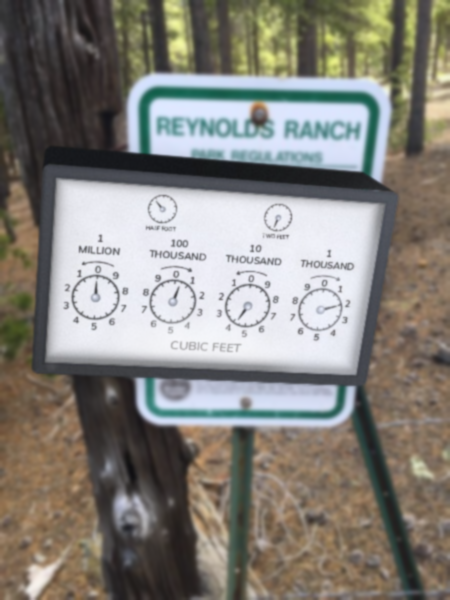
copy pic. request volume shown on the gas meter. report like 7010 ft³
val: 4200 ft³
